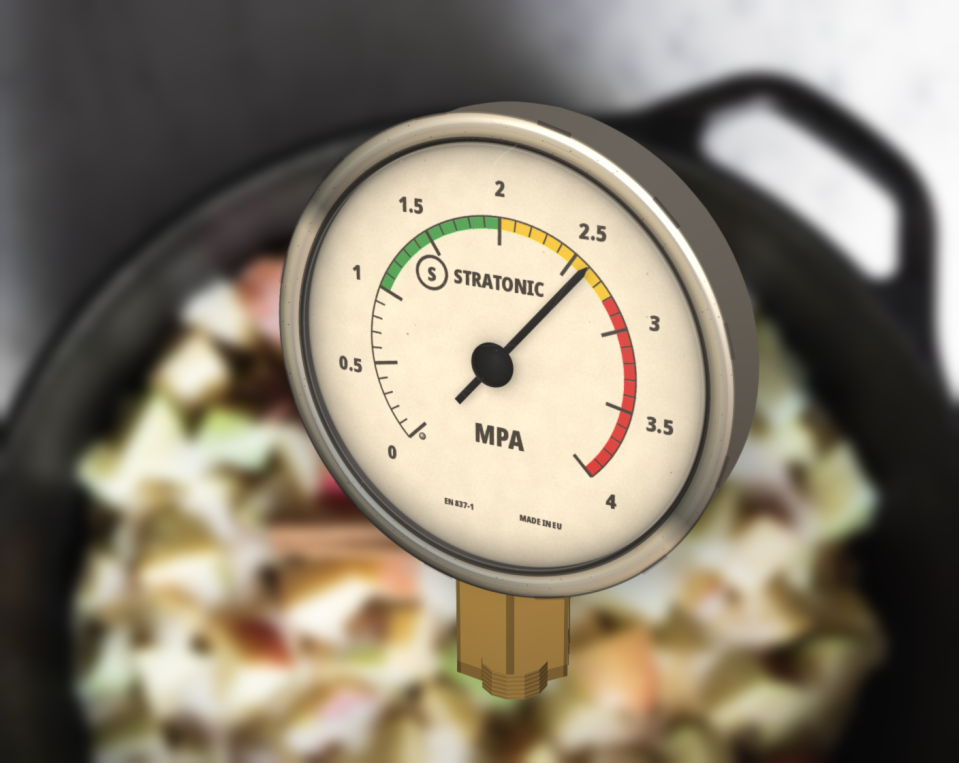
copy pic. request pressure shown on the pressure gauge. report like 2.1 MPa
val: 2.6 MPa
